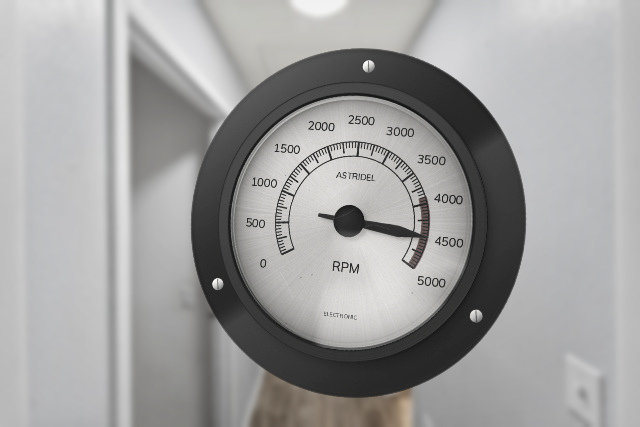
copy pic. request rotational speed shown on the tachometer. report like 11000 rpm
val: 4500 rpm
